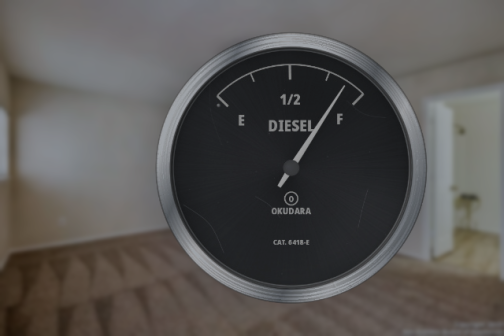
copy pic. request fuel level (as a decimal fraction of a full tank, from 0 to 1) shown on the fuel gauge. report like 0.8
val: 0.875
